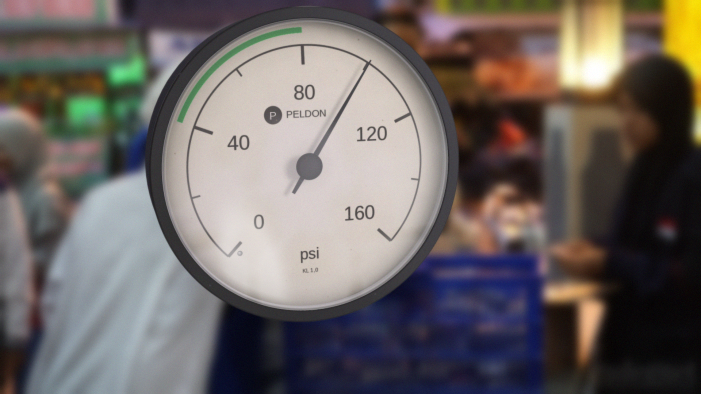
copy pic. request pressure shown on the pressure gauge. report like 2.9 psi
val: 100 psi
